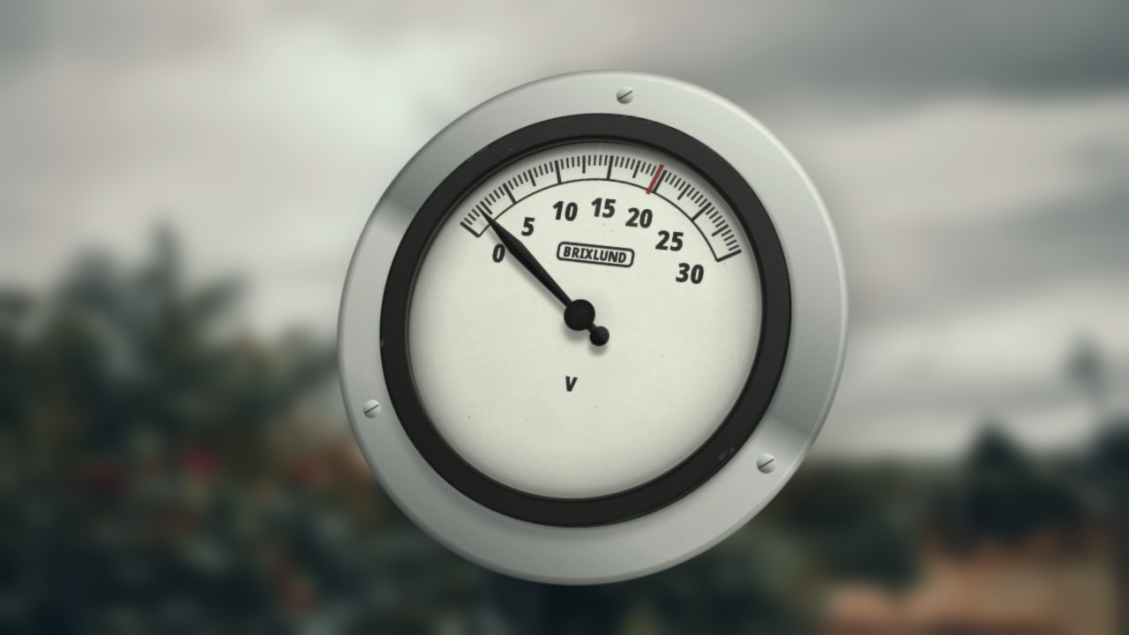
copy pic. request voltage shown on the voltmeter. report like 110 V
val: 2 V
